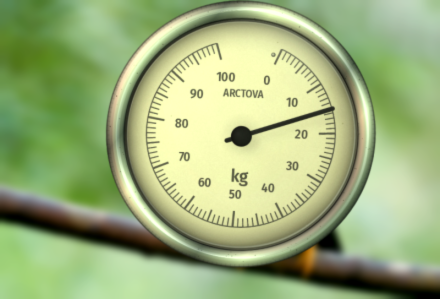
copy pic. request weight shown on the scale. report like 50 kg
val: 15 kg
